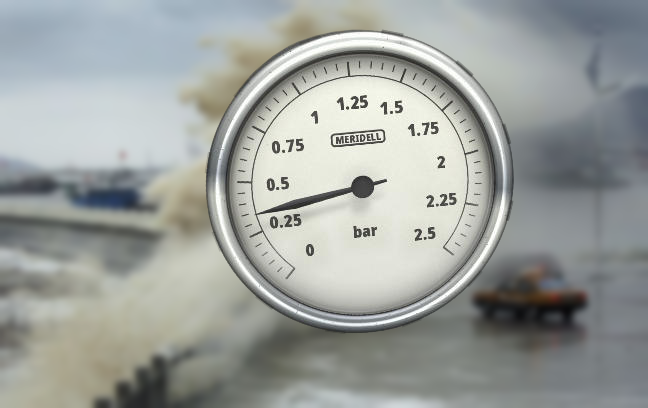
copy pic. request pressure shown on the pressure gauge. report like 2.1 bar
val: 0.35 bar
